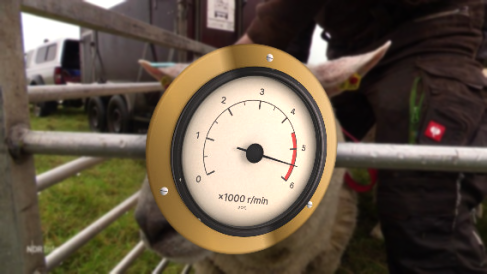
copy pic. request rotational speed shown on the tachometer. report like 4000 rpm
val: 5500 rpm
